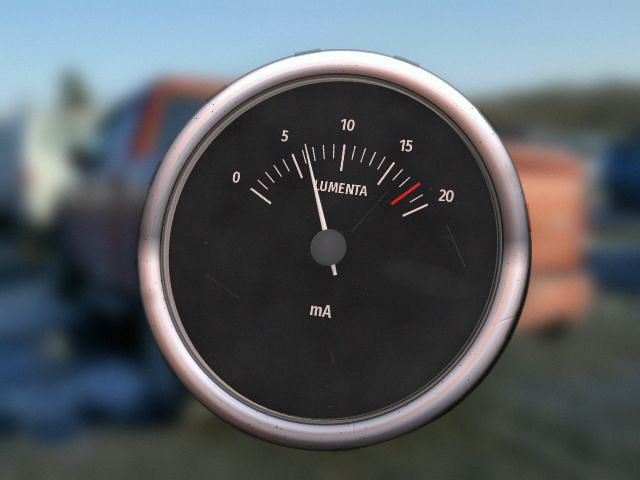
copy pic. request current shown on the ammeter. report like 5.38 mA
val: 6.5 mA
